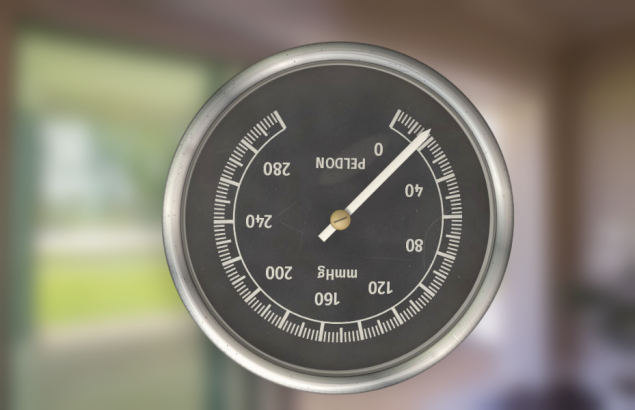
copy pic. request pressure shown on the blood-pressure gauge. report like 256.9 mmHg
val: 16 mmHg
